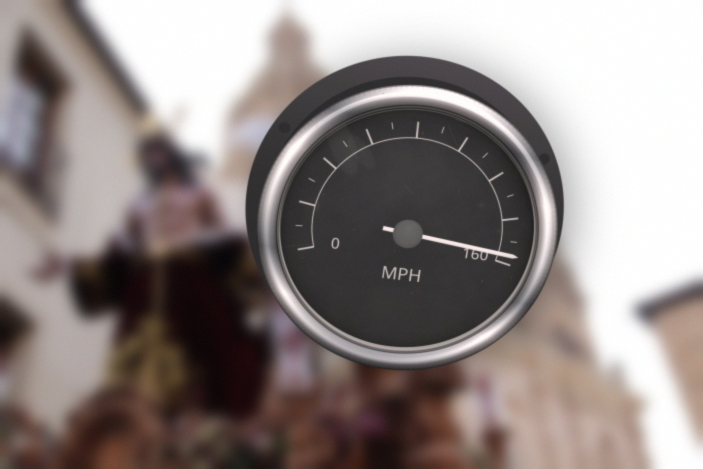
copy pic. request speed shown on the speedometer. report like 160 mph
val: 155 mph
